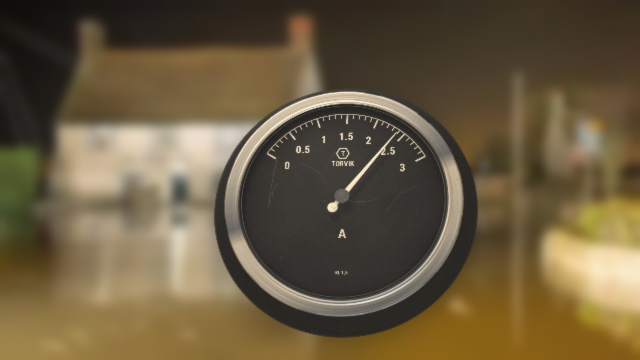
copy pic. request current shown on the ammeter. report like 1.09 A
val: 2.4 A
